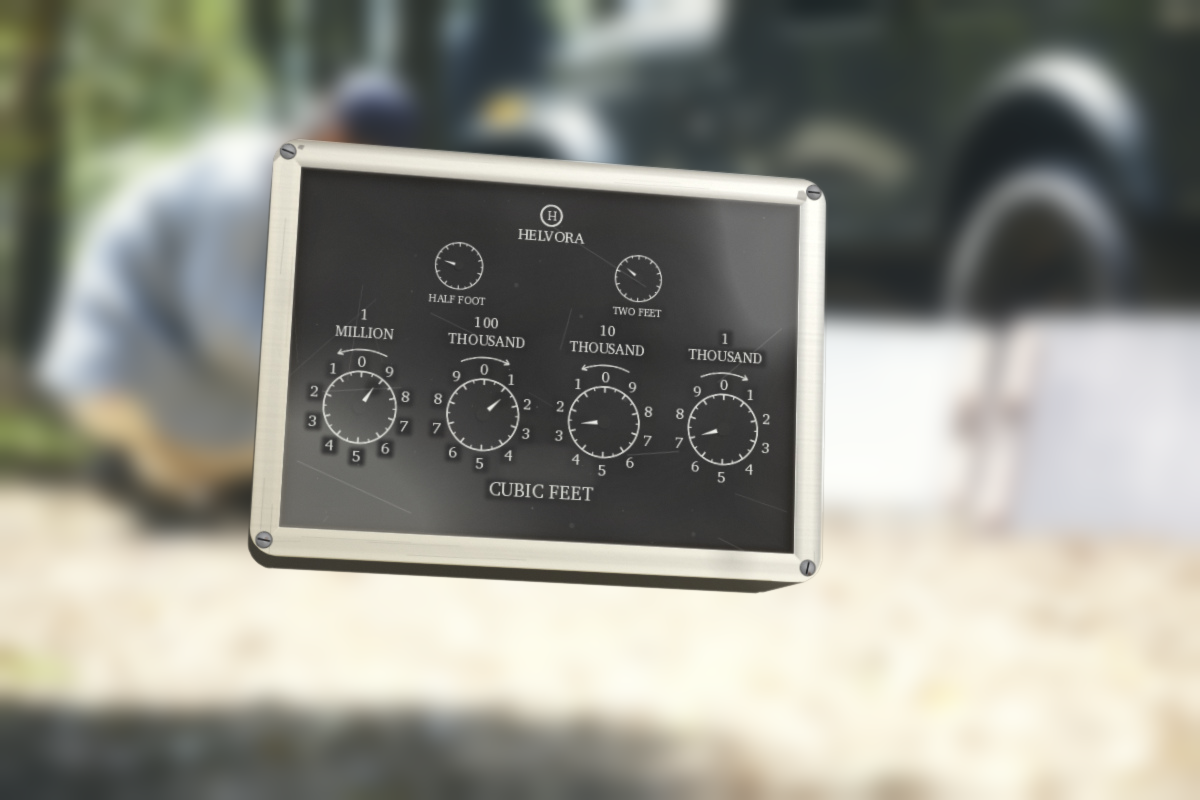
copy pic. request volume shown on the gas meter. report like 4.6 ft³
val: 912700 ft³
